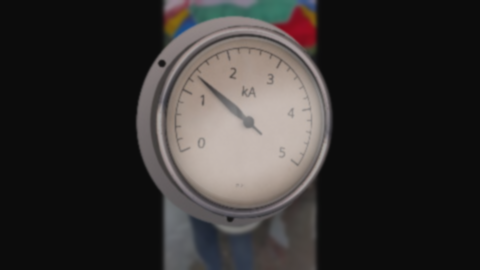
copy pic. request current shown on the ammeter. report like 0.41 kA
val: 1.3 kA
